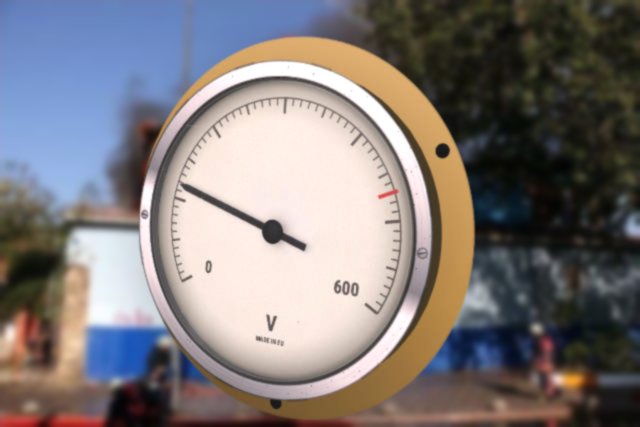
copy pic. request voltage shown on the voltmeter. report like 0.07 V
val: 120 V
